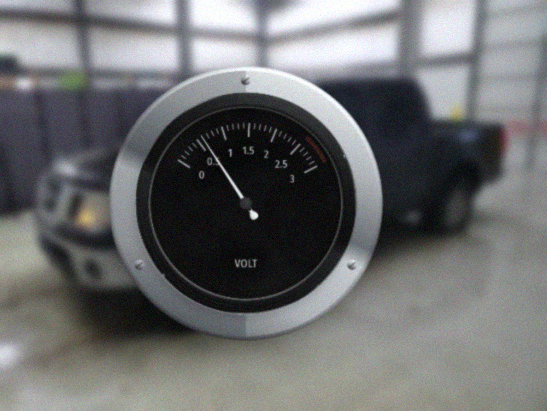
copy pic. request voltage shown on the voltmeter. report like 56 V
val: 0.6 V
